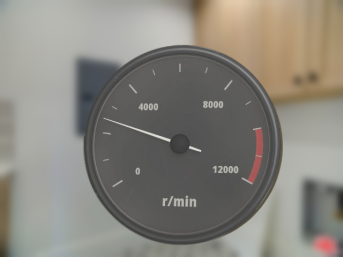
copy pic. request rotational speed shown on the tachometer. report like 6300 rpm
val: 2500 rpm
